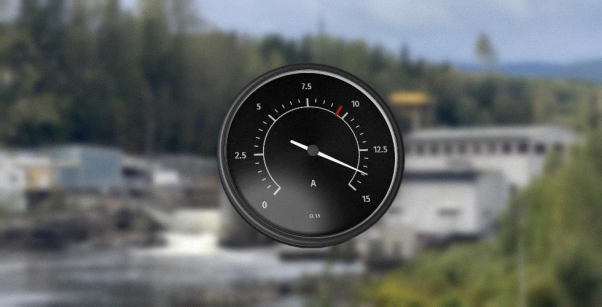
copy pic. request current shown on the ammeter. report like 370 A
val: 14 A
